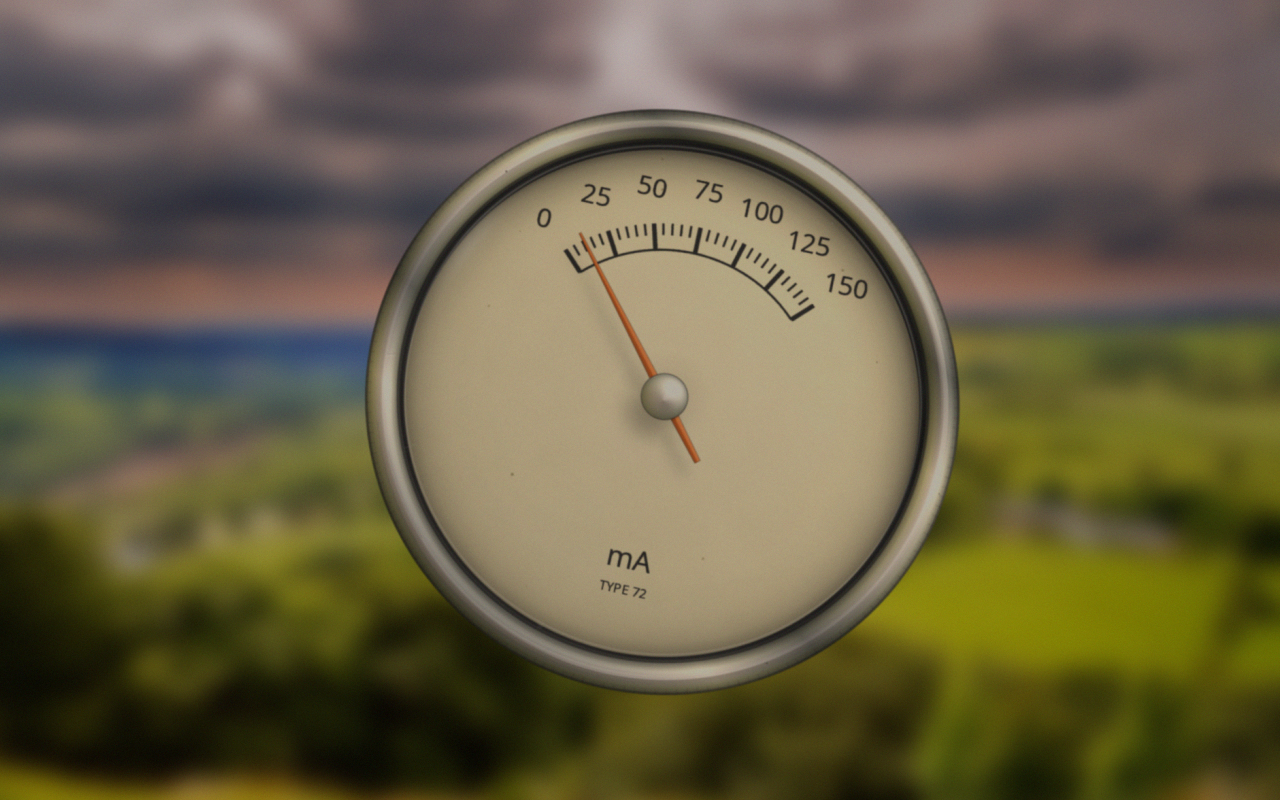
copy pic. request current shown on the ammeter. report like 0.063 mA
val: 10 mA
